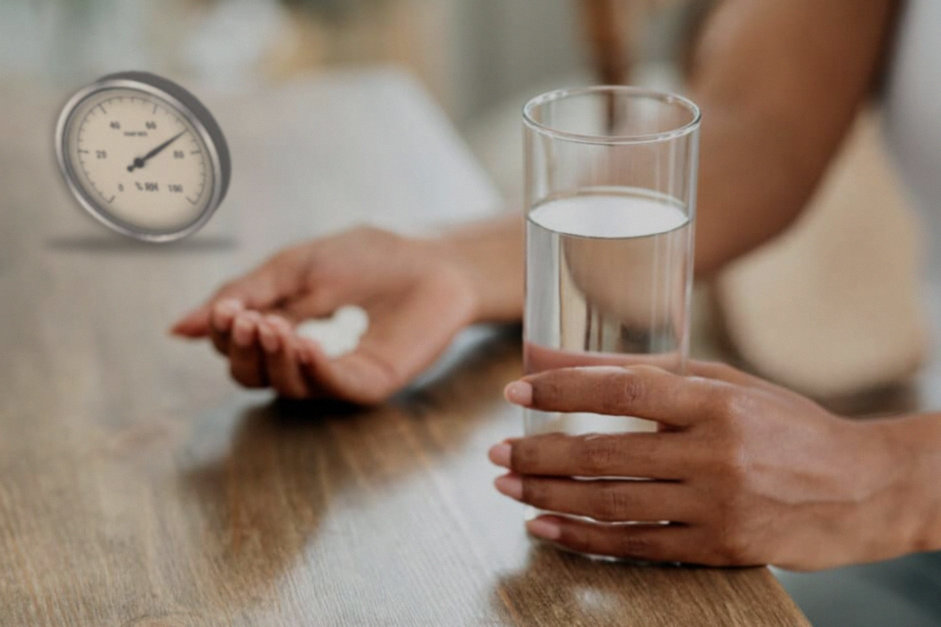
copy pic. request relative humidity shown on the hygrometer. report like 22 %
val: 72 %
